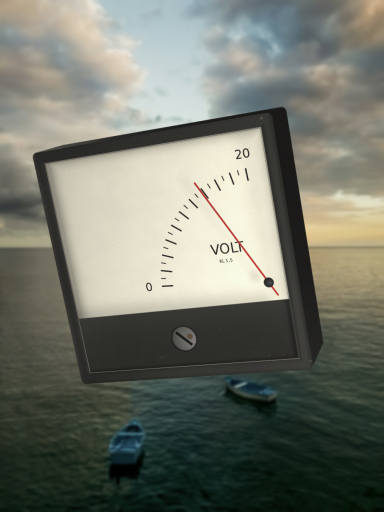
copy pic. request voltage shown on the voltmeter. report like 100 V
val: 14 V
